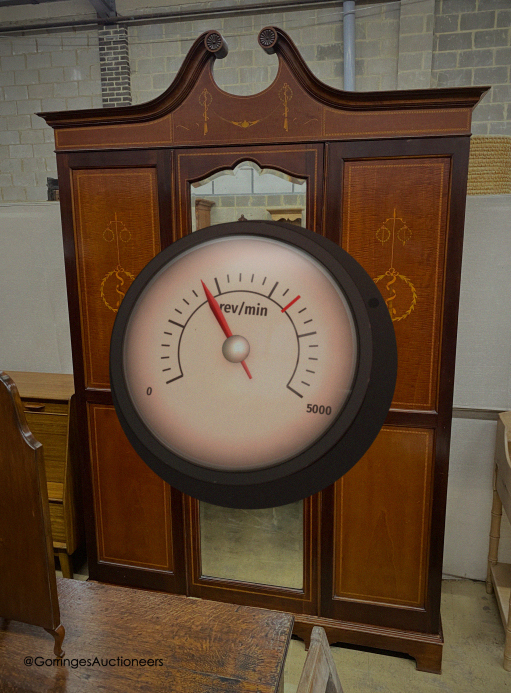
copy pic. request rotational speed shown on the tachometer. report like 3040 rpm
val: 1800 rpm
